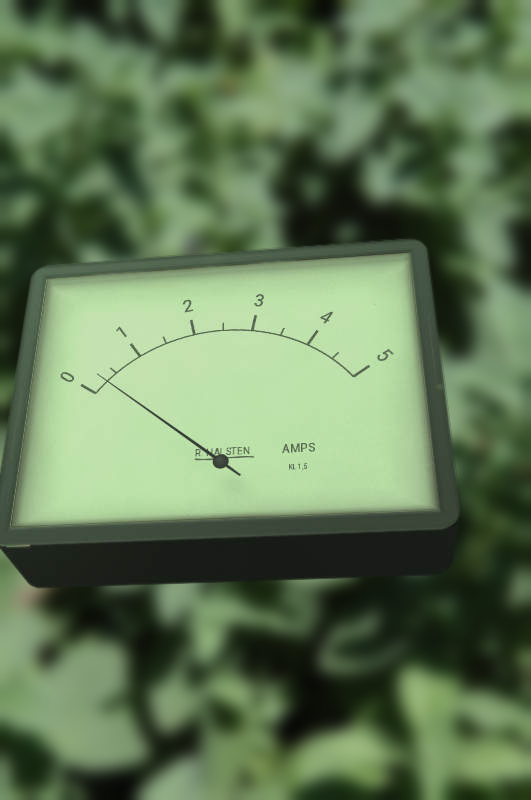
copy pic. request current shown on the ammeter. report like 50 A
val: 0.25 A
